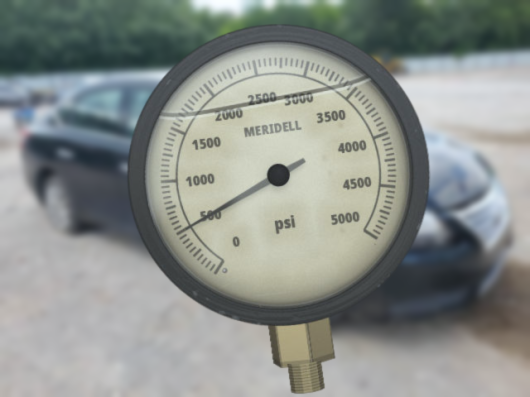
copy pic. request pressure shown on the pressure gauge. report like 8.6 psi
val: 500 psi
